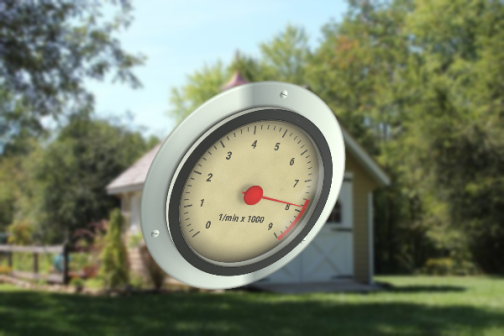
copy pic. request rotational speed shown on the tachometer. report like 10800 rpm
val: 7800 rpm
